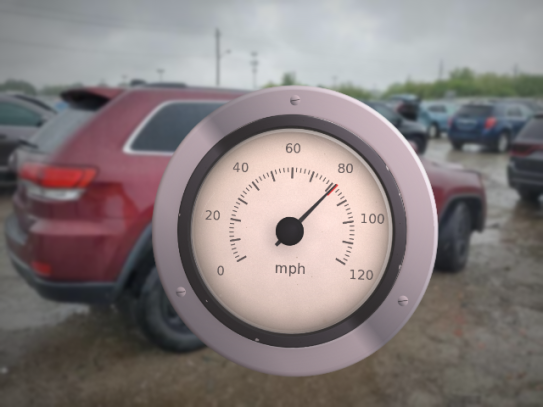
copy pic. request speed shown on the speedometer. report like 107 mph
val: 82 mph
